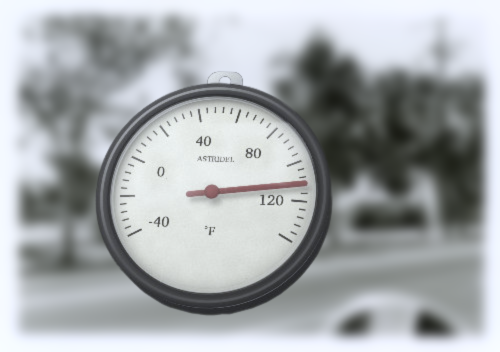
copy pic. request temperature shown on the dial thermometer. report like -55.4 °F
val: 112 °F
